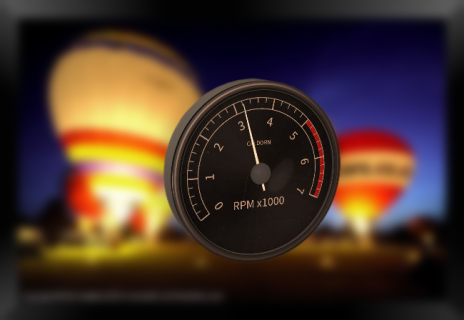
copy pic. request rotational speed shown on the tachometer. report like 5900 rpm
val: 3200 rpm
